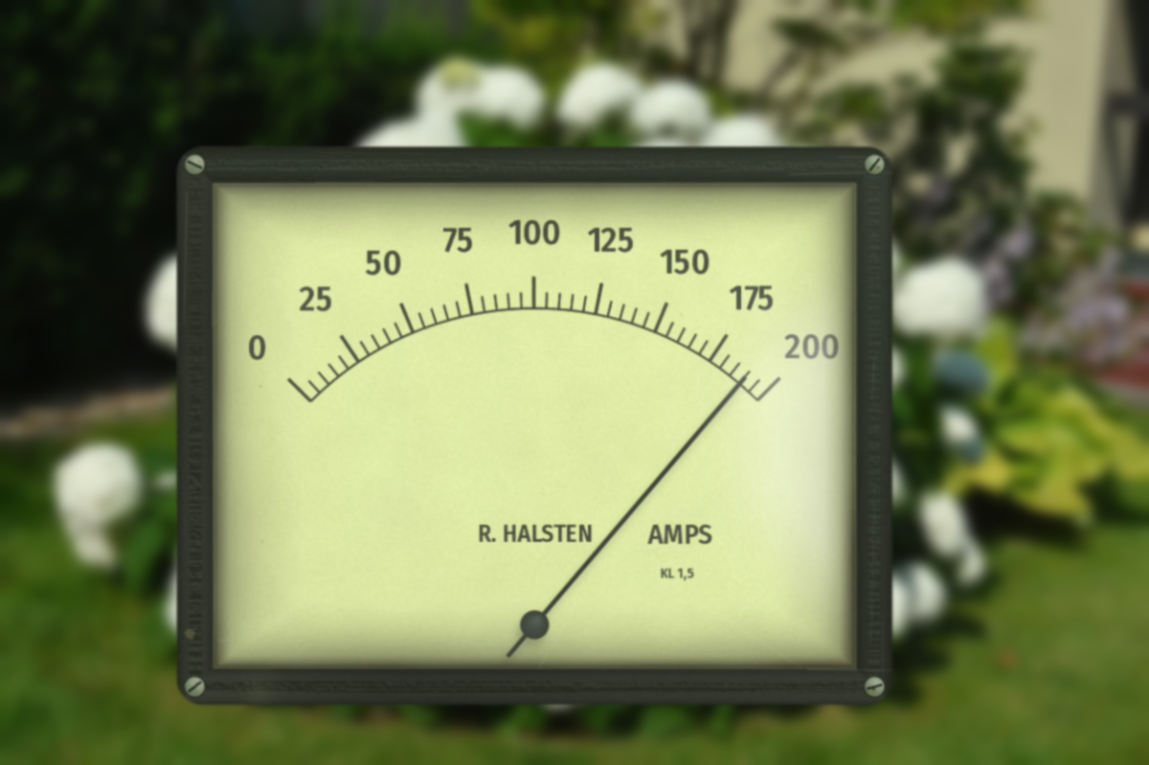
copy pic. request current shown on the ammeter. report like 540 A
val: 190 A
